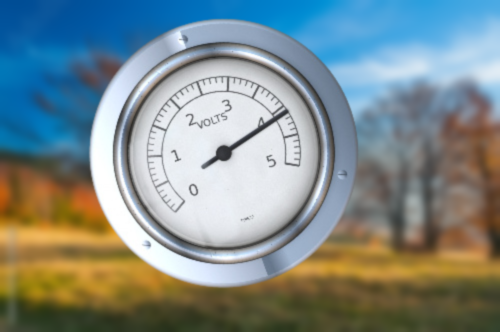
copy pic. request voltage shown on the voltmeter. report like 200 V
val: 4.1 V
